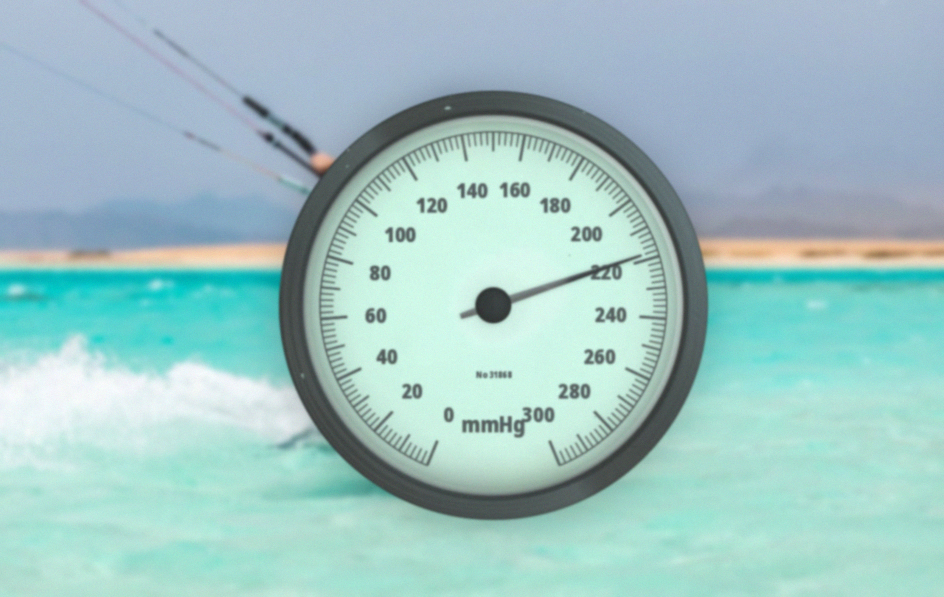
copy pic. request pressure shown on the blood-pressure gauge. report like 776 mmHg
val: 218 mmHg
